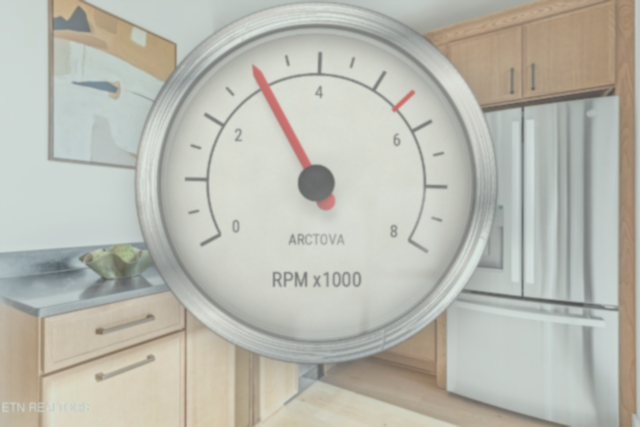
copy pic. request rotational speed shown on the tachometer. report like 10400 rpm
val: 3000 rpm
